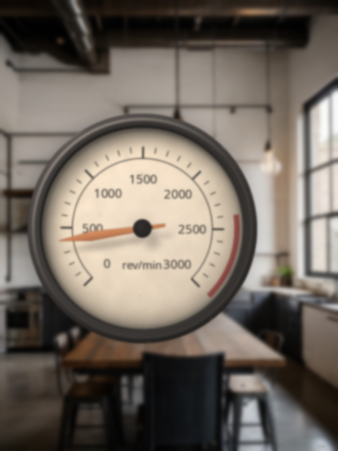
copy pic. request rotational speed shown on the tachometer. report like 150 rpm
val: 400 rpm
